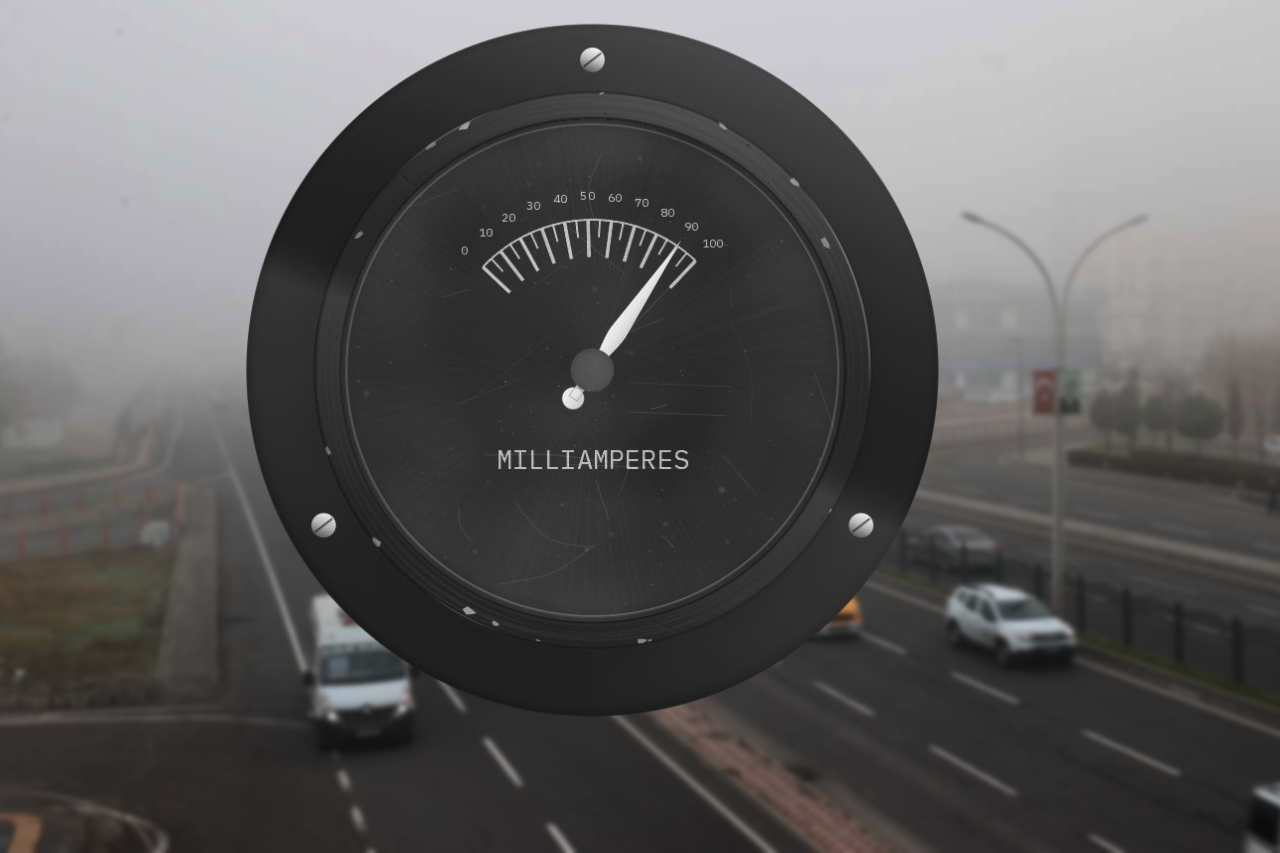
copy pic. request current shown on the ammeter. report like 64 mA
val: 90 mA
